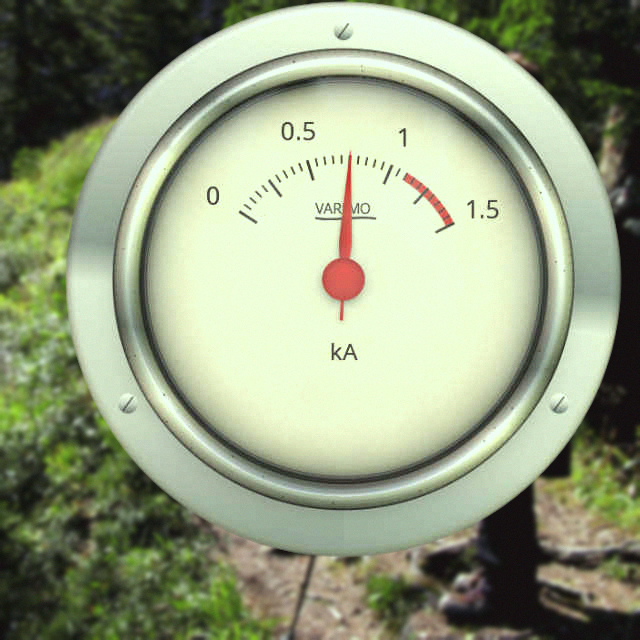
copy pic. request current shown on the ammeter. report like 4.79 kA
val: 0.75 kA
